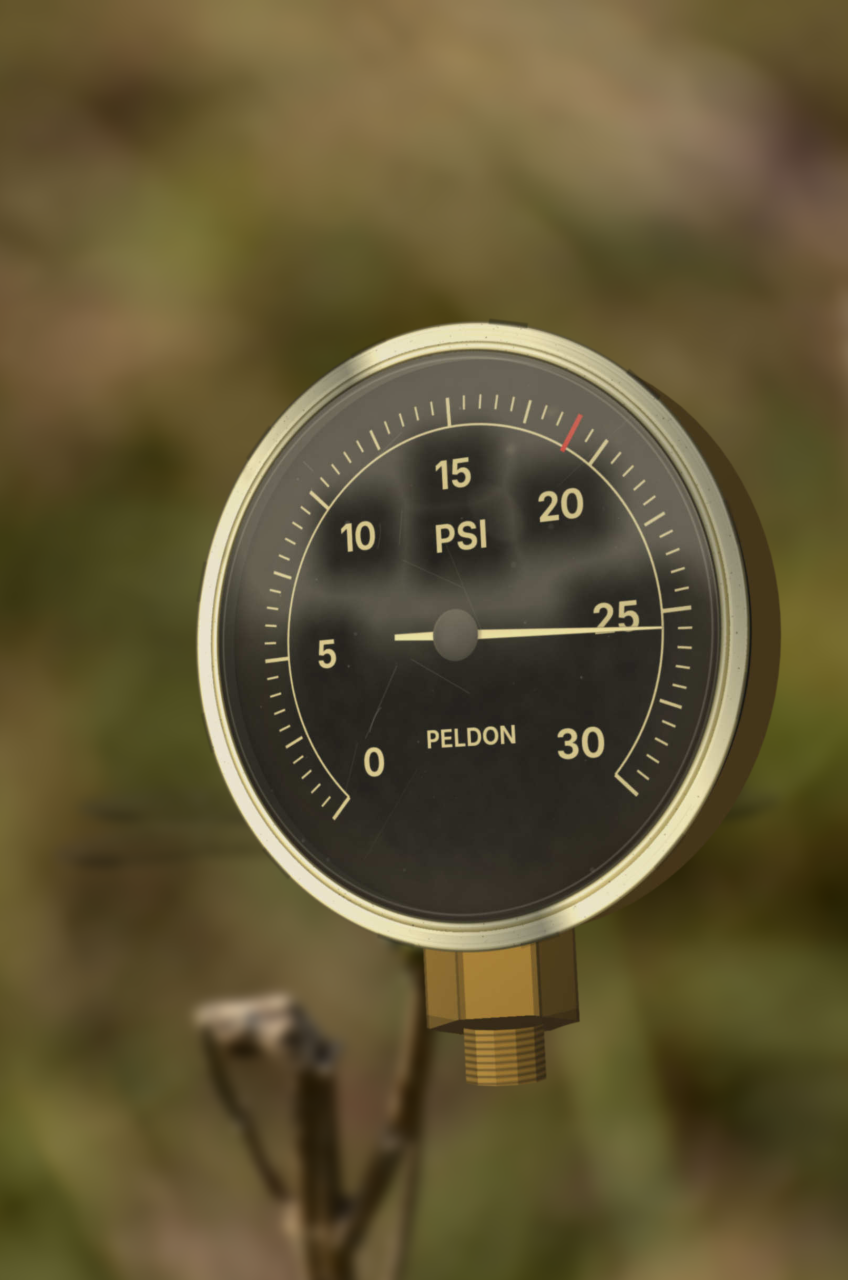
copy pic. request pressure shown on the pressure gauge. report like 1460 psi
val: 25.5 psi
